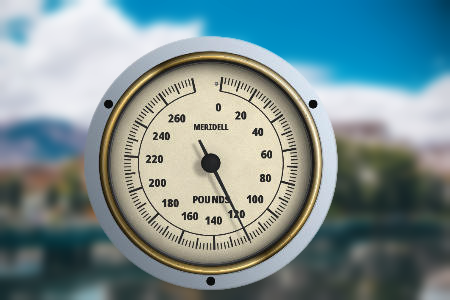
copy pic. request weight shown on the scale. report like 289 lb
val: 120 lb
